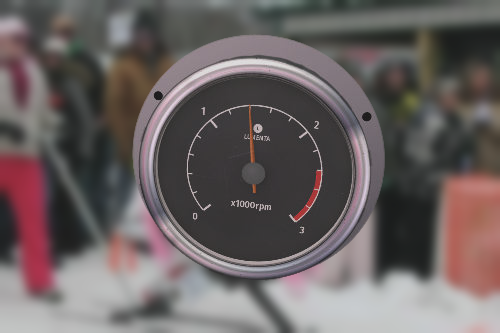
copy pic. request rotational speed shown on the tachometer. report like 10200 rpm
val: 1400 rpm
